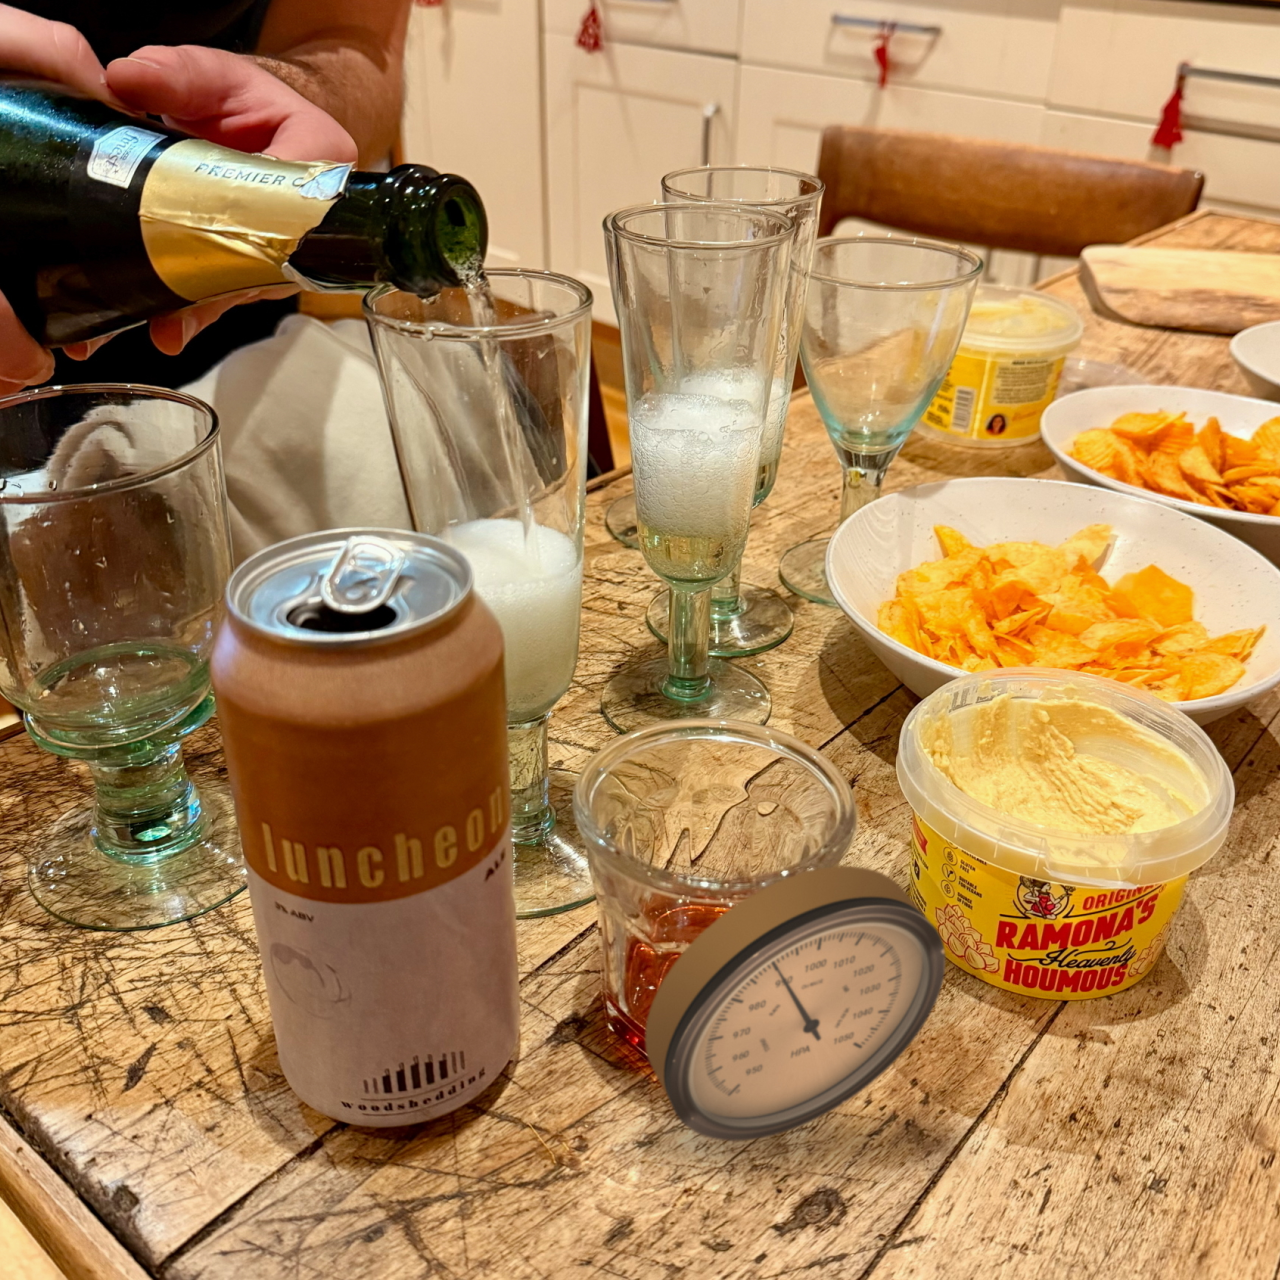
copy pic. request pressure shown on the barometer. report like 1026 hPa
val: 990 hPa
